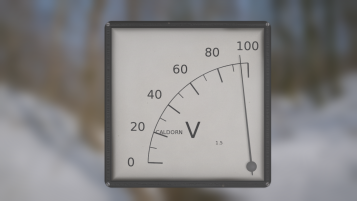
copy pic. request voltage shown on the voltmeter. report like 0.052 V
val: 95 V
